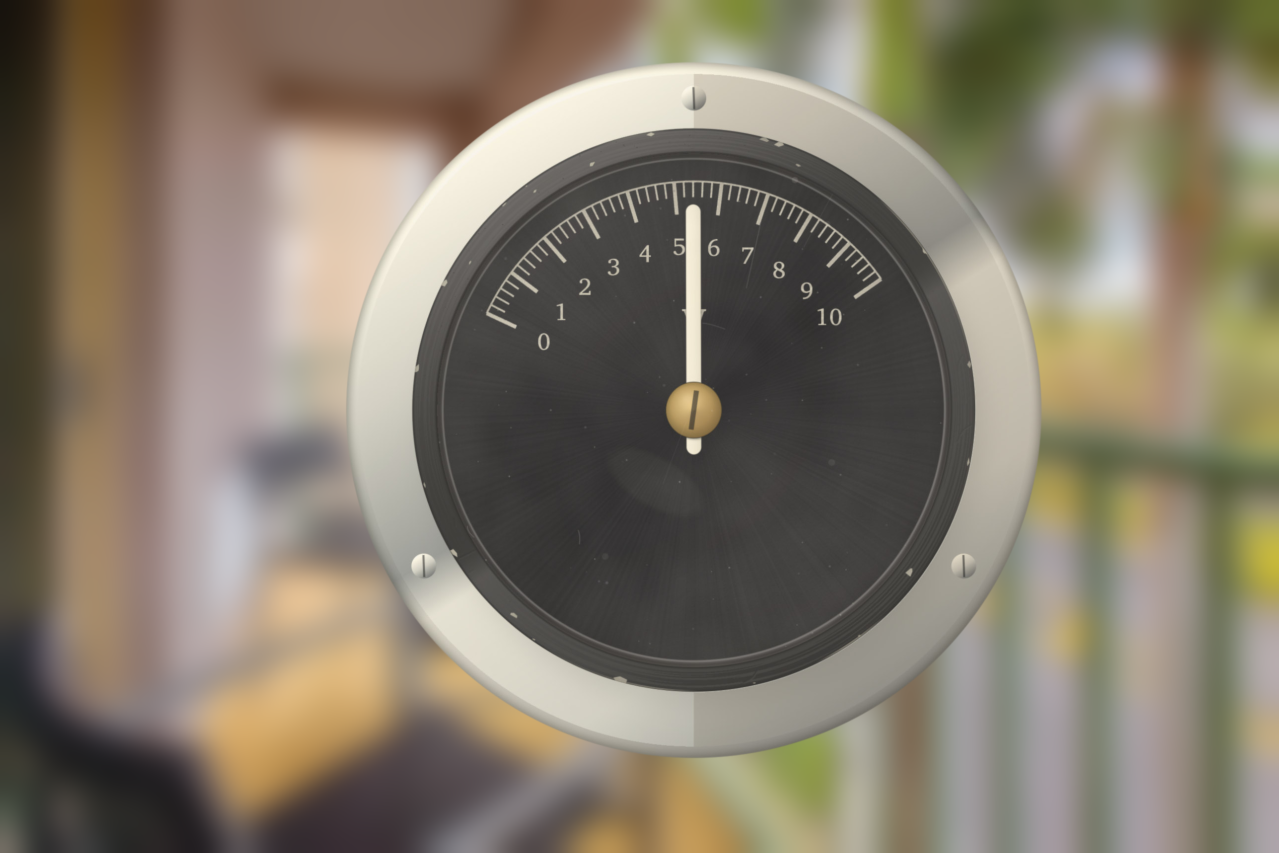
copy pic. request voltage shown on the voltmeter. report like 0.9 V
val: 5.4 V
